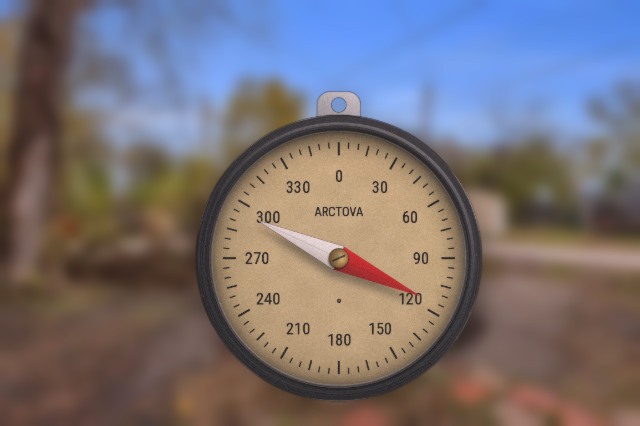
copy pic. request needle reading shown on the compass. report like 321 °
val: 115 °
